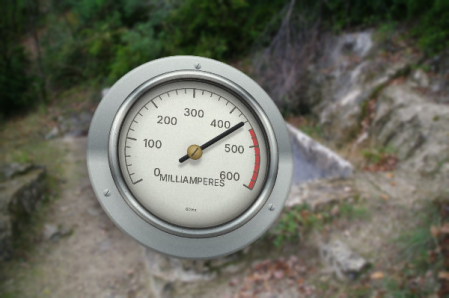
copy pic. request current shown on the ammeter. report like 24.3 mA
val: 440 mA
